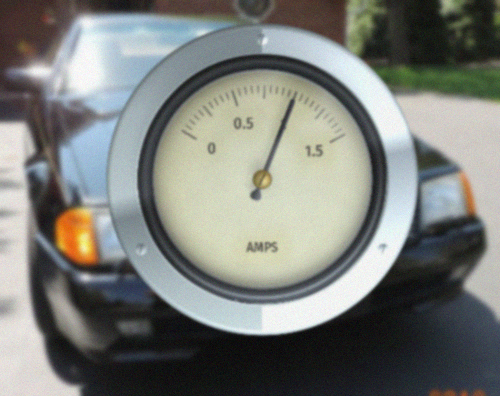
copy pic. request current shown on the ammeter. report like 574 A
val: 1 A
